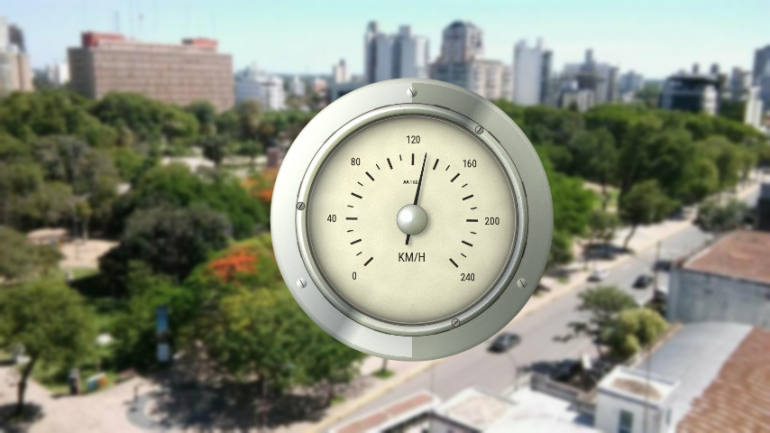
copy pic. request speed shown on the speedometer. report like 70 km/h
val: 130 km/h
